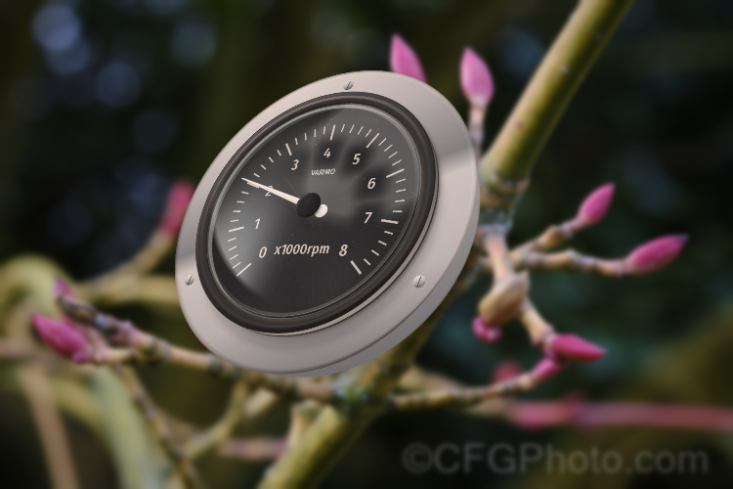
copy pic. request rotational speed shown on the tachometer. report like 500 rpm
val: 2000 rpm
